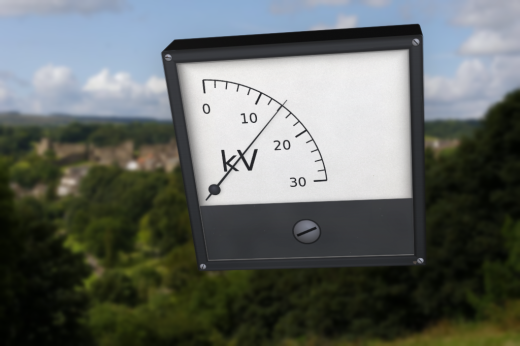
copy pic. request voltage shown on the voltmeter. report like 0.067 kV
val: 14 kV
